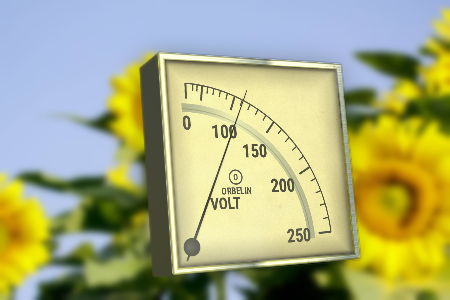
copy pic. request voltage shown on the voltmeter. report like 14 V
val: 110 V
